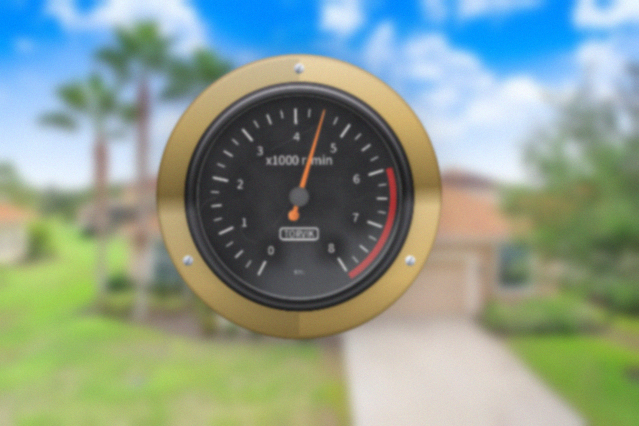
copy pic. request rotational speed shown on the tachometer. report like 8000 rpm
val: 4500 rpm
